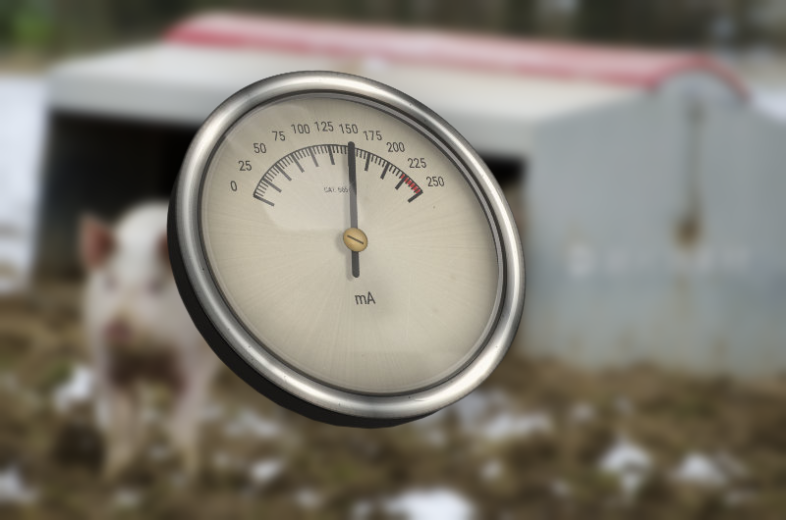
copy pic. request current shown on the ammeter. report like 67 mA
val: 150 mA
